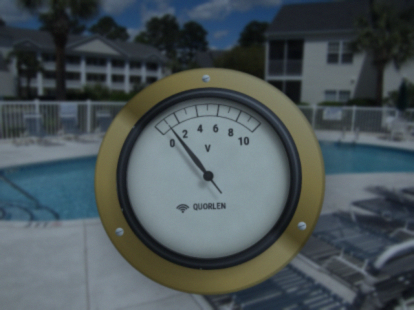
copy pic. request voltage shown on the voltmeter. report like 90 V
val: 1 V
